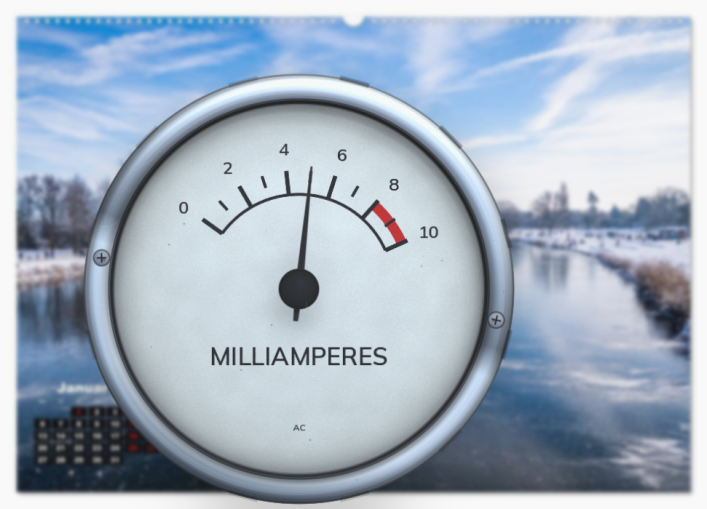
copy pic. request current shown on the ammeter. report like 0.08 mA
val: 5 mA
